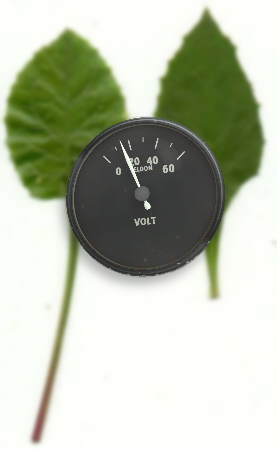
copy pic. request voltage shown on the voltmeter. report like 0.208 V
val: 15 V
